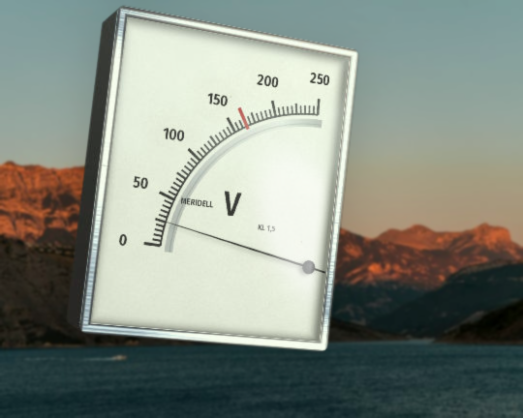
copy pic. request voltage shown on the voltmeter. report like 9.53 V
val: 25 V
